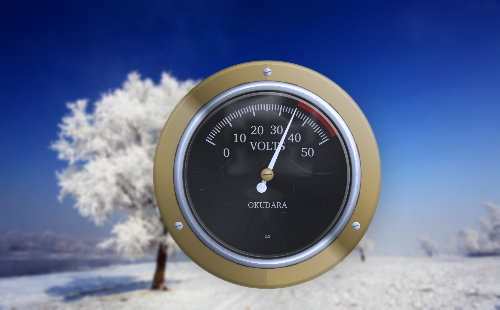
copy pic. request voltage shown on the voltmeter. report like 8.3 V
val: 35 V
